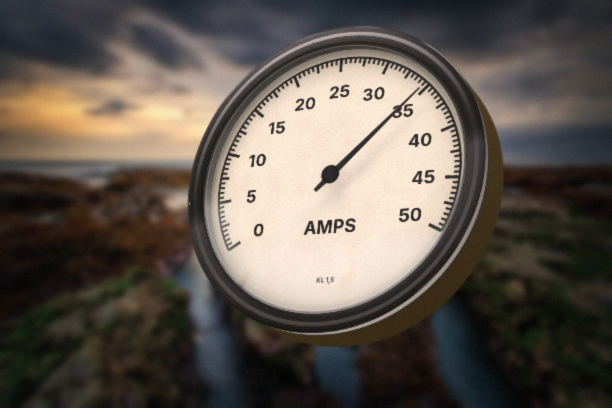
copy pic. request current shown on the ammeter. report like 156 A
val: 35 A
